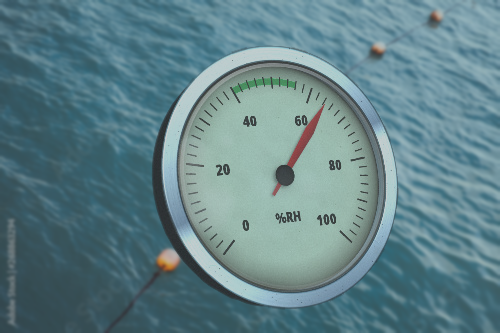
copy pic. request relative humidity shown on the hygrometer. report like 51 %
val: 64 %
